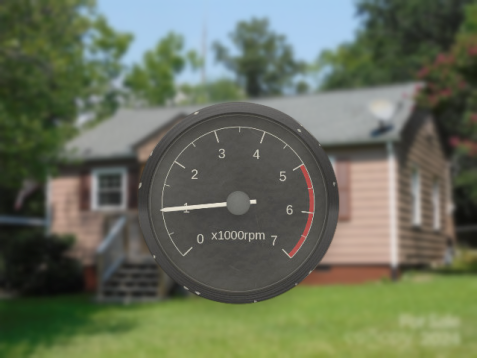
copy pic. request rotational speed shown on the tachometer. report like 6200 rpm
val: 1000 rpm
